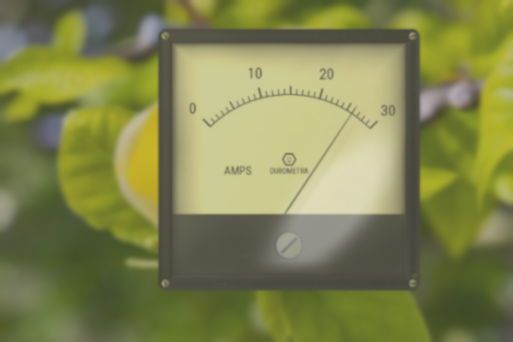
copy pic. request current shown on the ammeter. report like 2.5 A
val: 26 A
